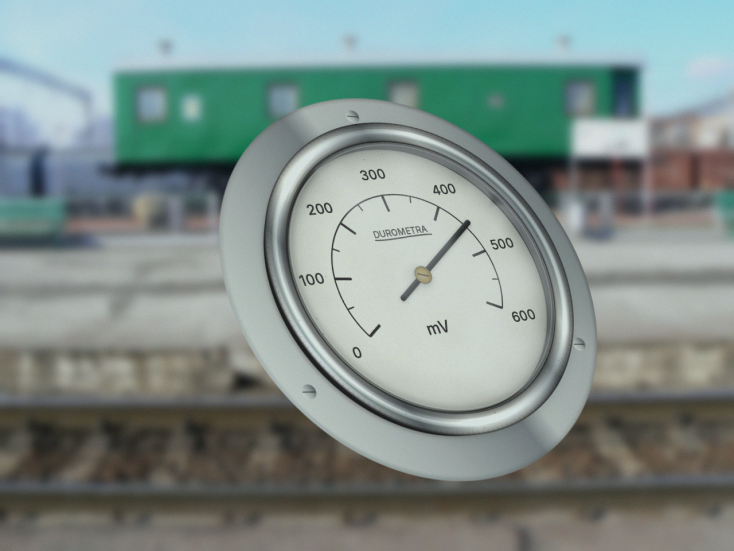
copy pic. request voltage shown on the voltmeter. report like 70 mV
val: 450 mV
